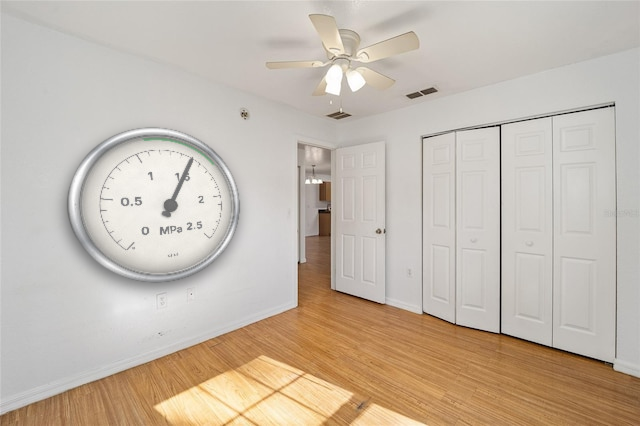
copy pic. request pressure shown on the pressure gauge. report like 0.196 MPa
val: 1.5 MPa
